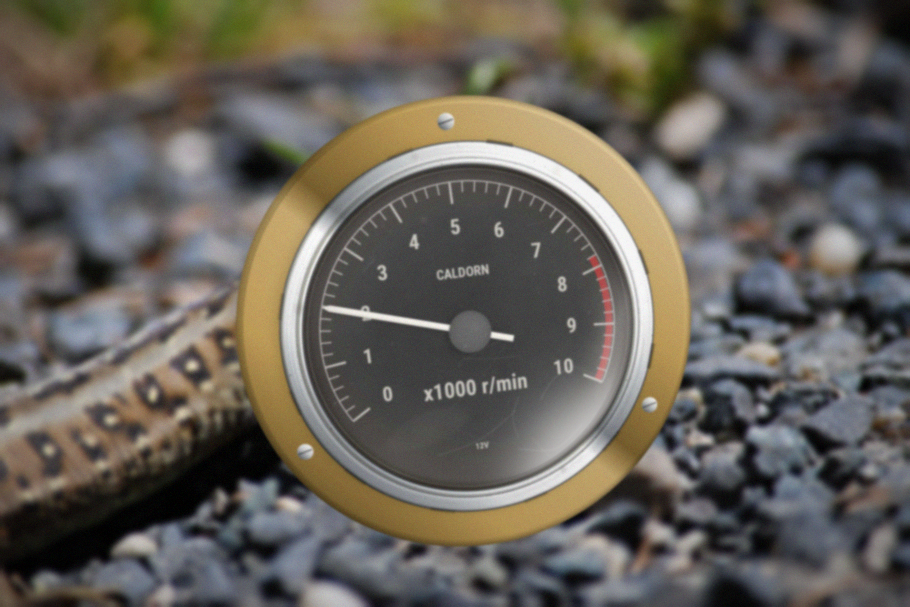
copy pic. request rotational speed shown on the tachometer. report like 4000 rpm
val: 2000 rpm
